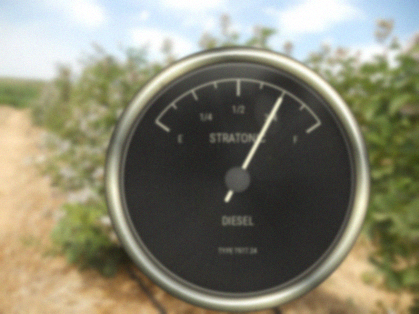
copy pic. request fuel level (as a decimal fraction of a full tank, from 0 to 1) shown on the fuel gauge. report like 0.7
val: 0.75
